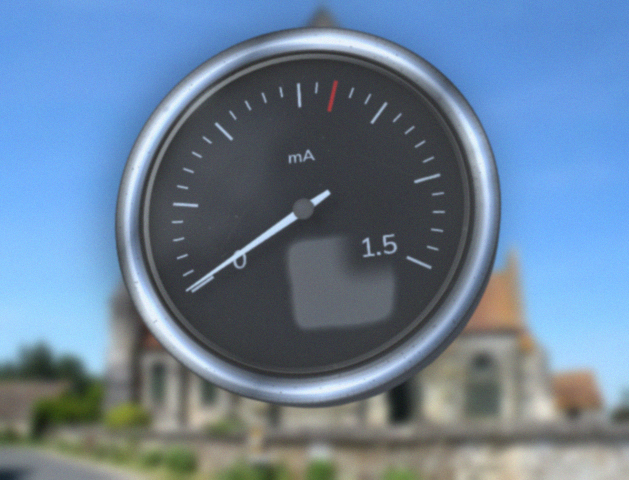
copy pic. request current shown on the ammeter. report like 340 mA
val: 0 mA
